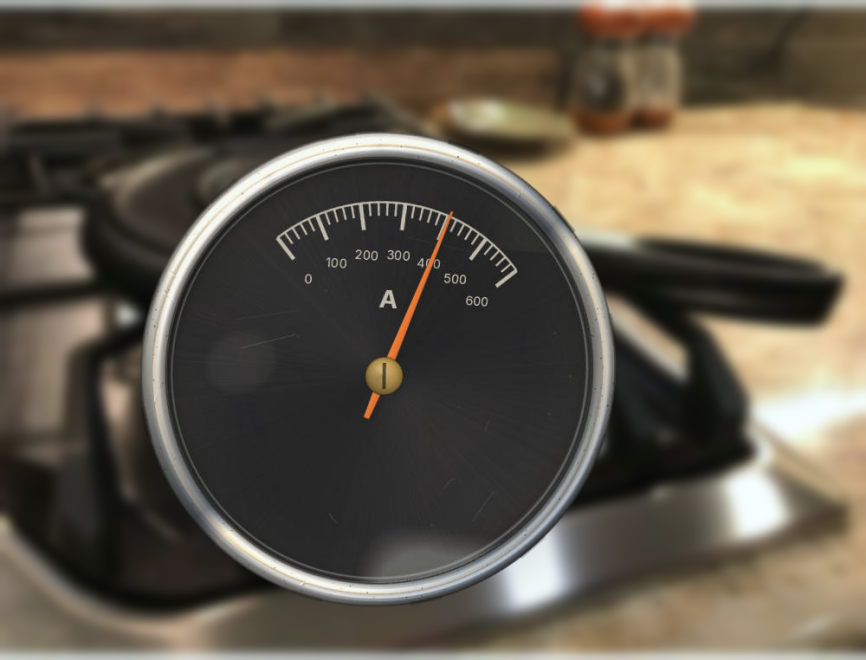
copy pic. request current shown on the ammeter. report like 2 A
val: 400 A
